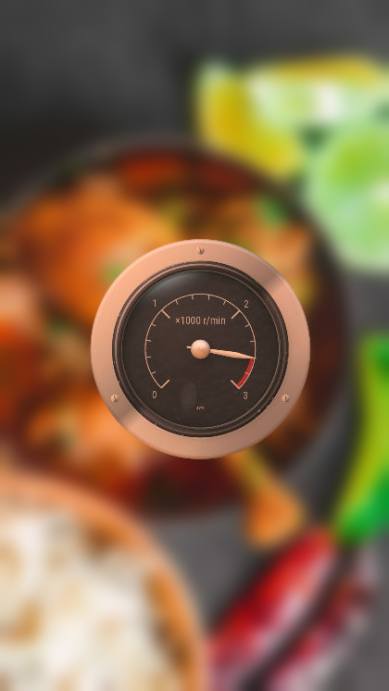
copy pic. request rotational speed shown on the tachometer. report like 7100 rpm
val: 2600 rpm
